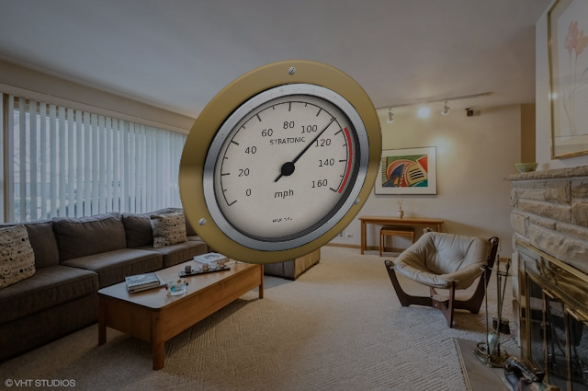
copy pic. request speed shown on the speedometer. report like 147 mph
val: 110 mph
